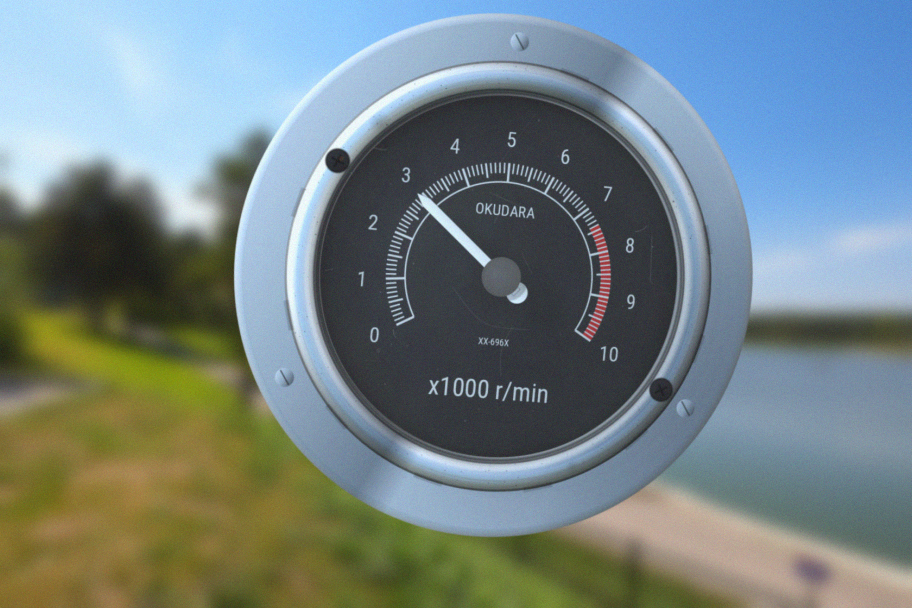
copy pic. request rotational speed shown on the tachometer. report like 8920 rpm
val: 2900 rpm
